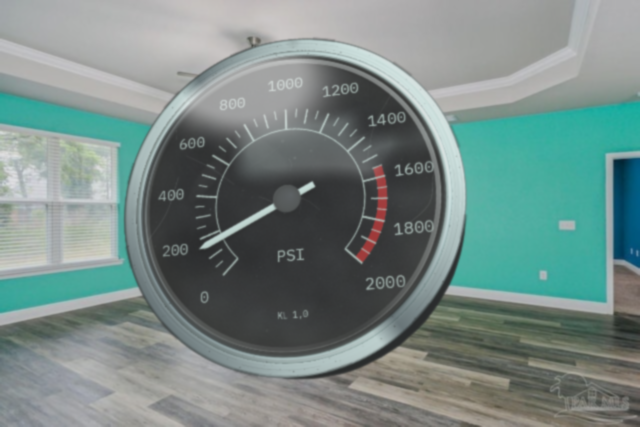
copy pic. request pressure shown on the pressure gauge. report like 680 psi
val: 150 psi
